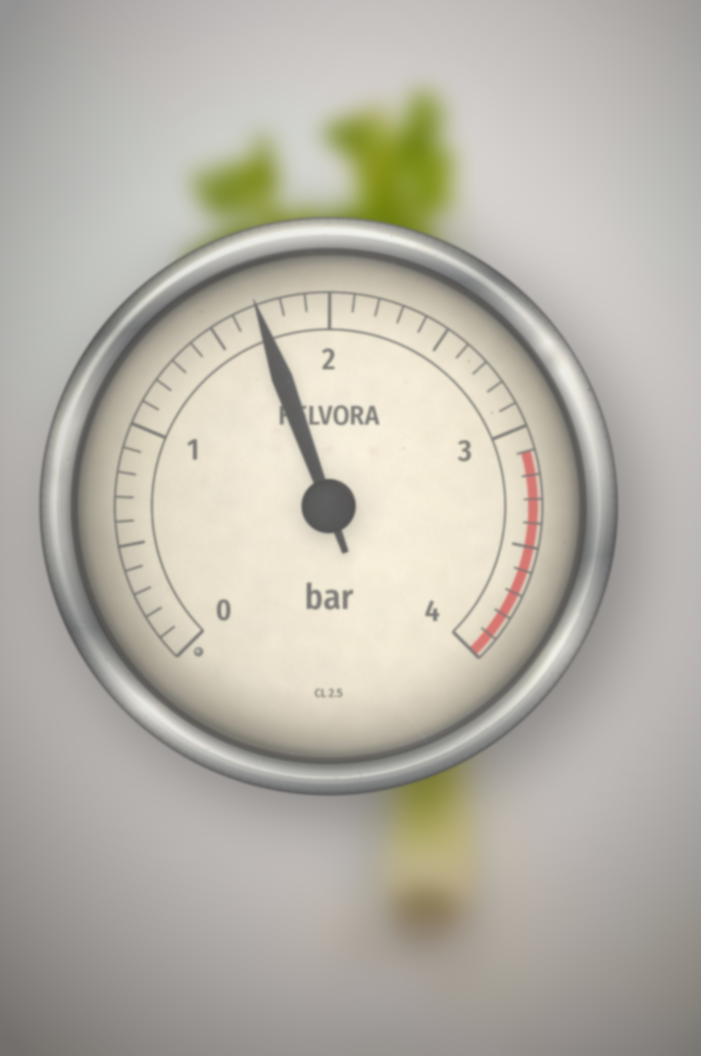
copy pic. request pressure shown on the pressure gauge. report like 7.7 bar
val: 1.7 bar
